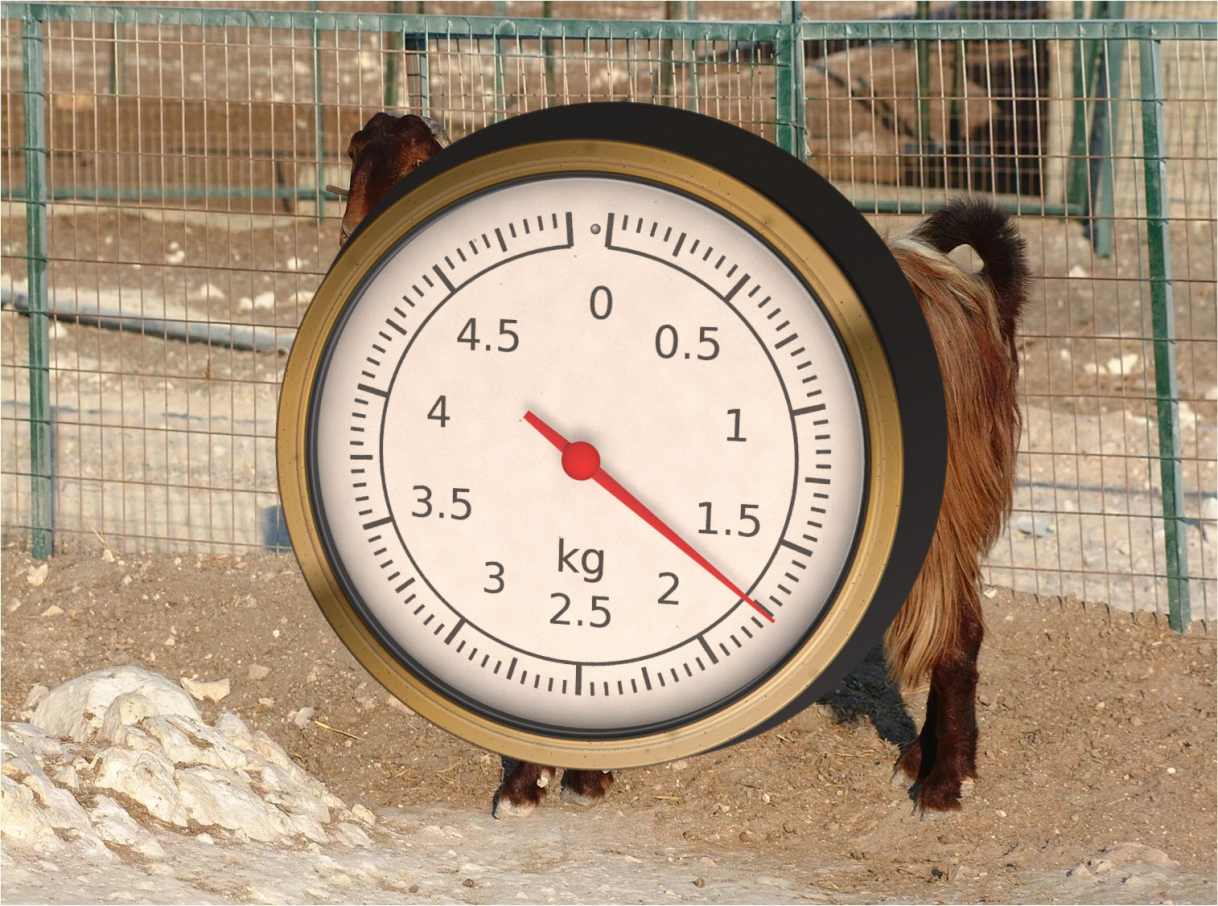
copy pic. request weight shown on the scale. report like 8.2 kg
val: 1.75 kg
